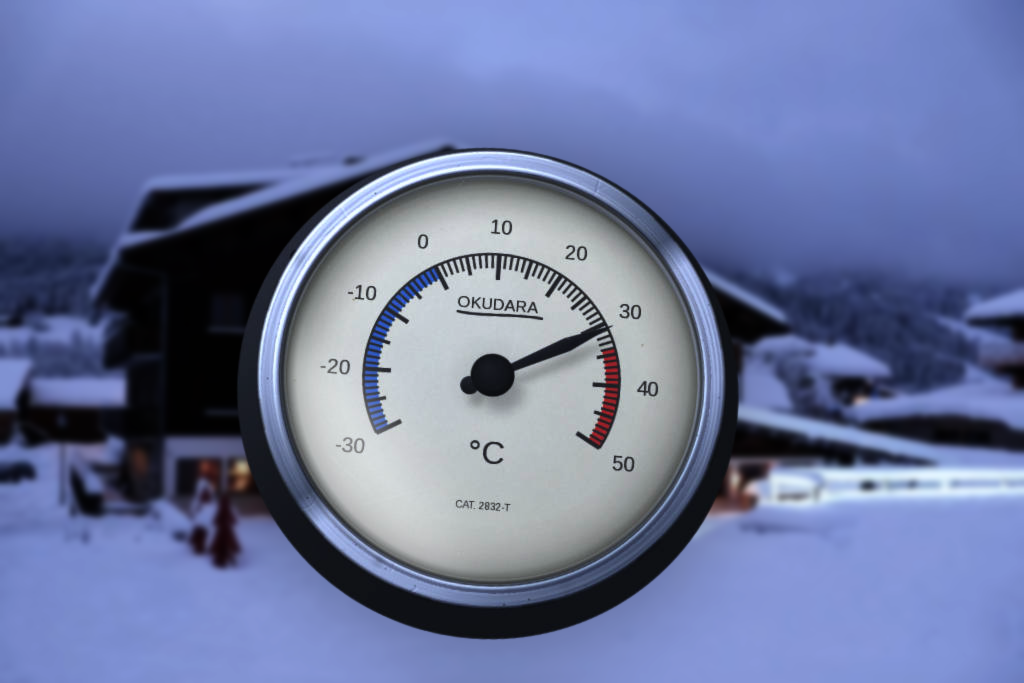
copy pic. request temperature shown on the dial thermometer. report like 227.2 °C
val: 31 °C
